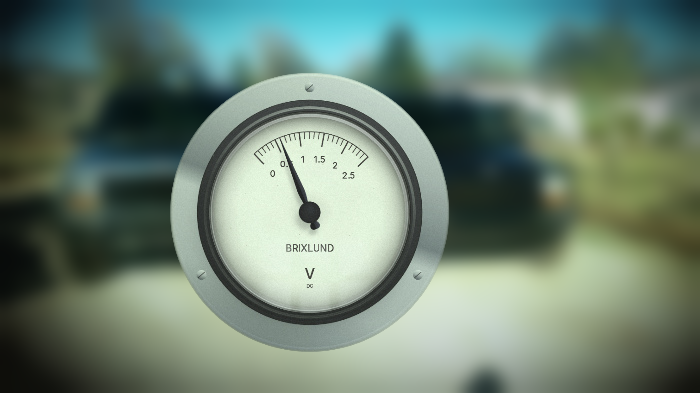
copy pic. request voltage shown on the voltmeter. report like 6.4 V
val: 0.6 V
